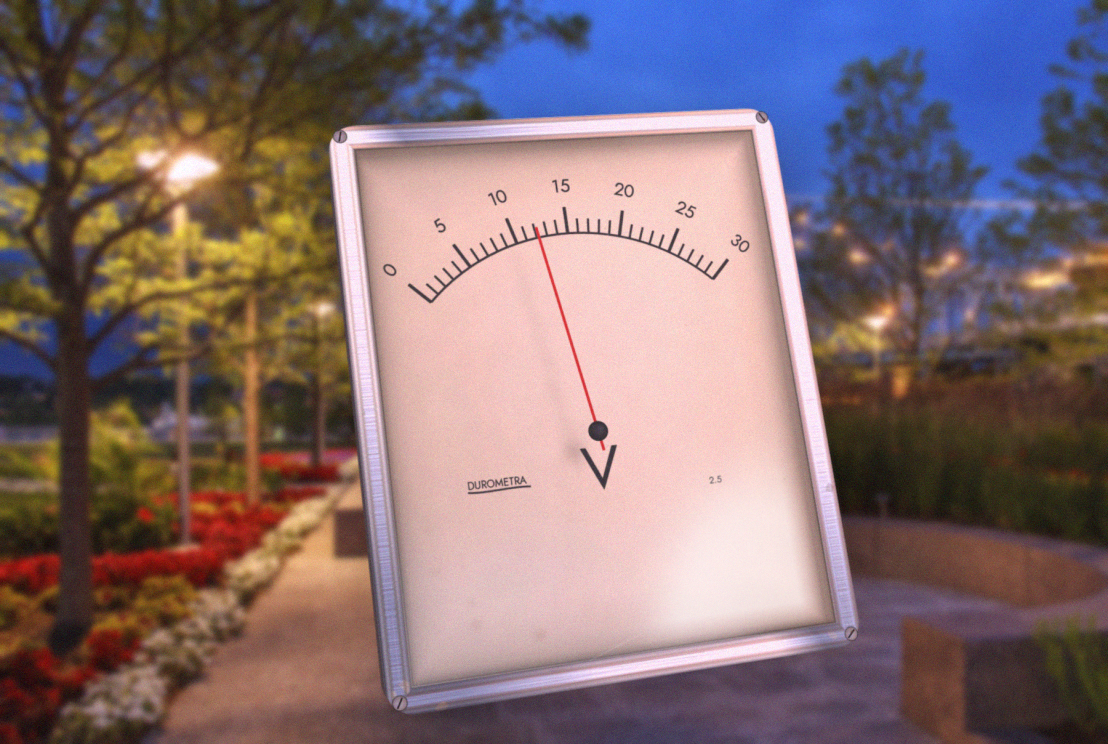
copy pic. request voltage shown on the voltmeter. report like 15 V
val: 12 V
